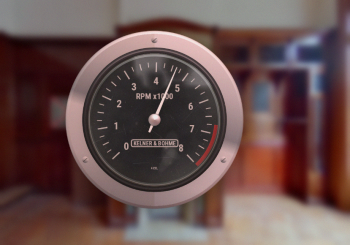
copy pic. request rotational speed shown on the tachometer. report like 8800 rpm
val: 4625 rpm
